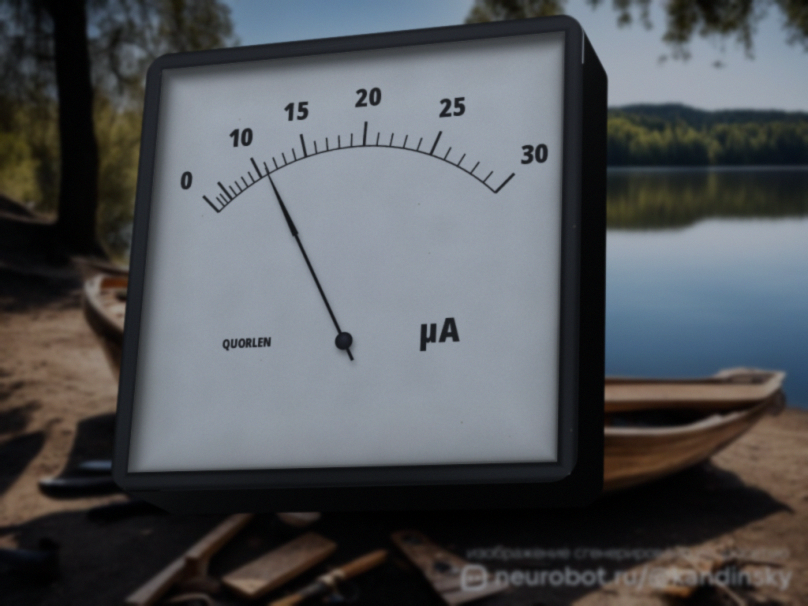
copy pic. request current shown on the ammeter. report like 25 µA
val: 11 µA
